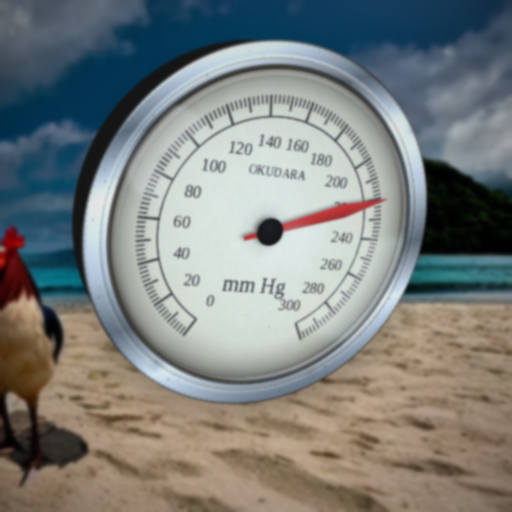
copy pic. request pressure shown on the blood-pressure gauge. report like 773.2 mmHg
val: 220 mmHg
